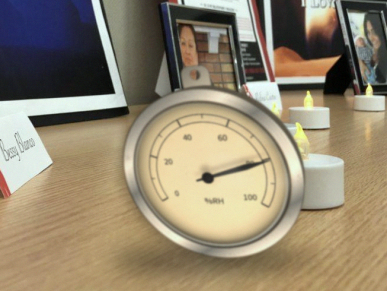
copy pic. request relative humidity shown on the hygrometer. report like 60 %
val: 80 %
